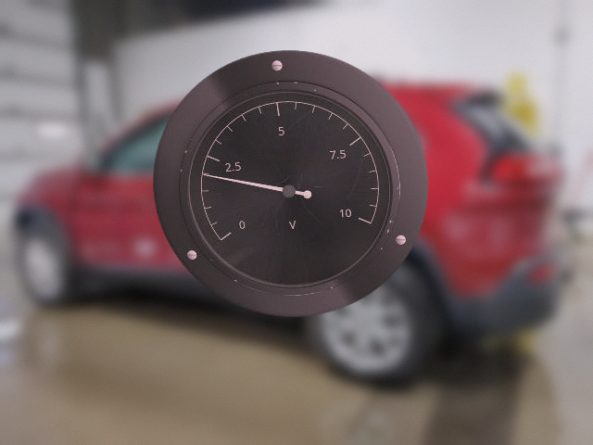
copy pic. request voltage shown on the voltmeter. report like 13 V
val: 2 V
